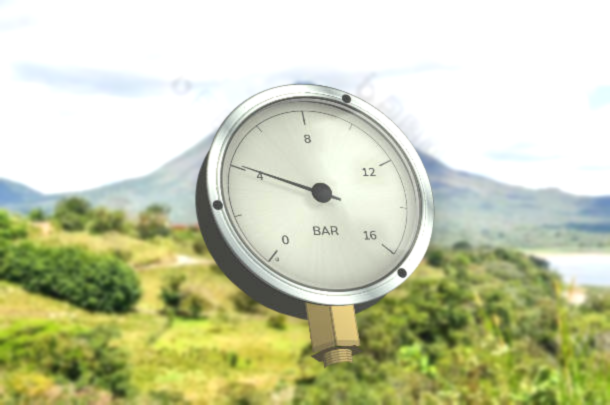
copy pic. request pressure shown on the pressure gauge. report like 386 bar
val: 4 bar
